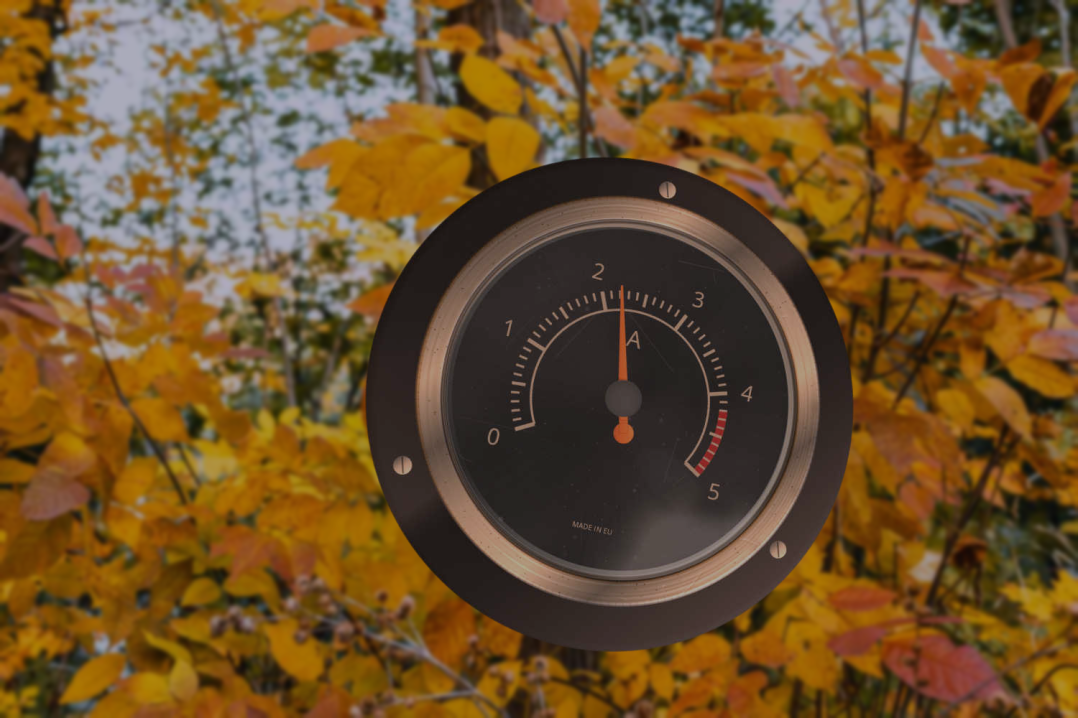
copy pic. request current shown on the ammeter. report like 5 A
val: 2.2 A
